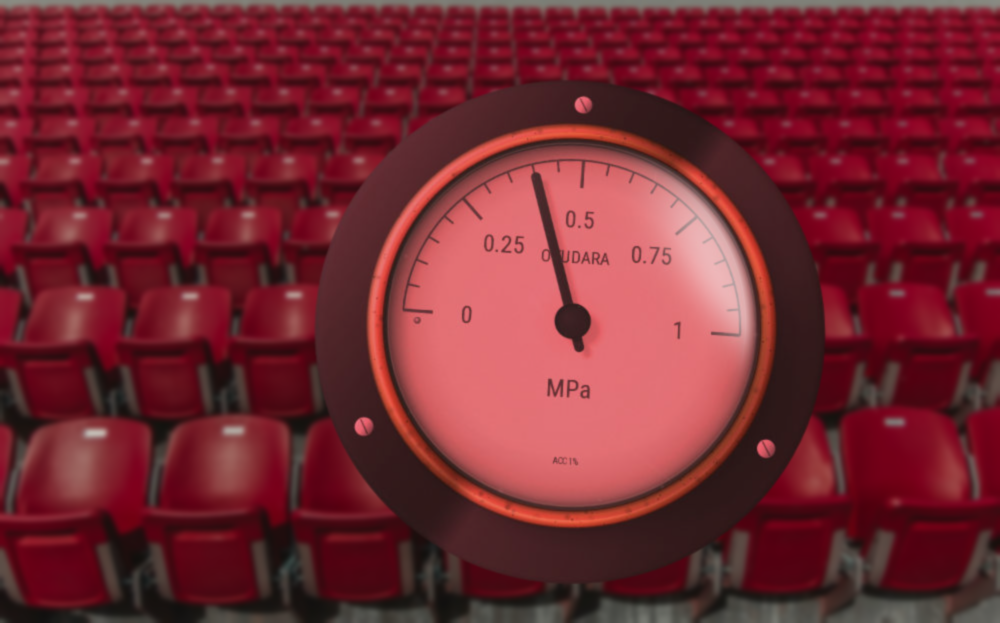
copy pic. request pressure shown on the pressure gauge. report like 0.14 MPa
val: 0.4 MPa
